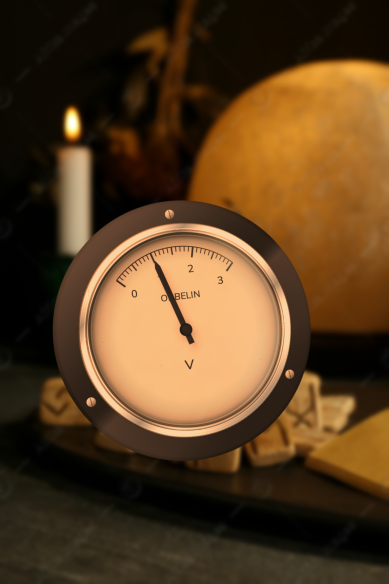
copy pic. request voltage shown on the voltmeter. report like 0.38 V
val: 1 V
